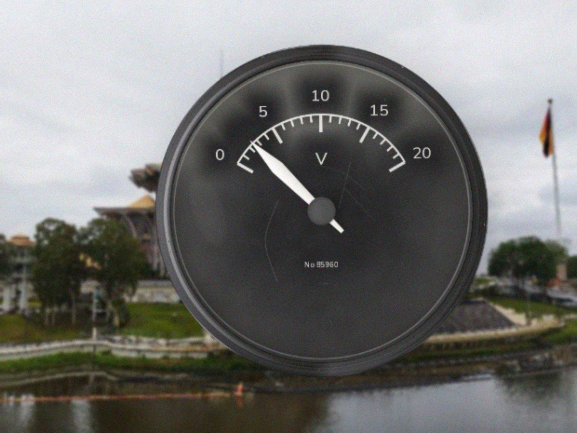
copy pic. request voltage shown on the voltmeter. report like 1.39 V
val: 2.5 V
